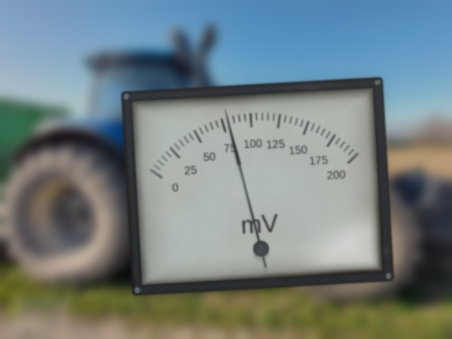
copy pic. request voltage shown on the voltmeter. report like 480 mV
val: 80 mV
